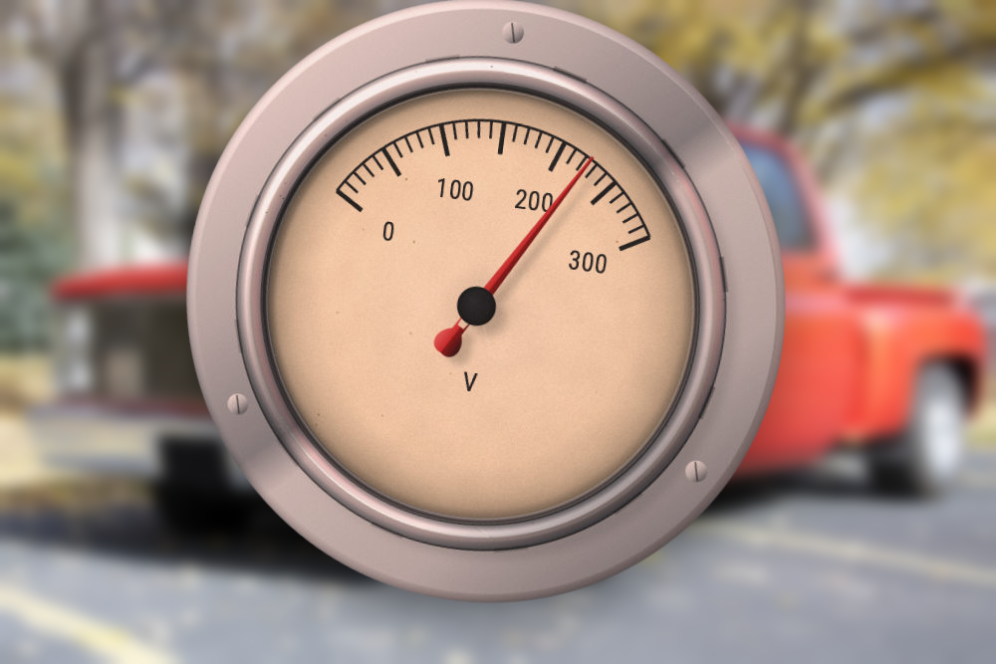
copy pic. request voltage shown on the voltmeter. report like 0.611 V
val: 225 V
